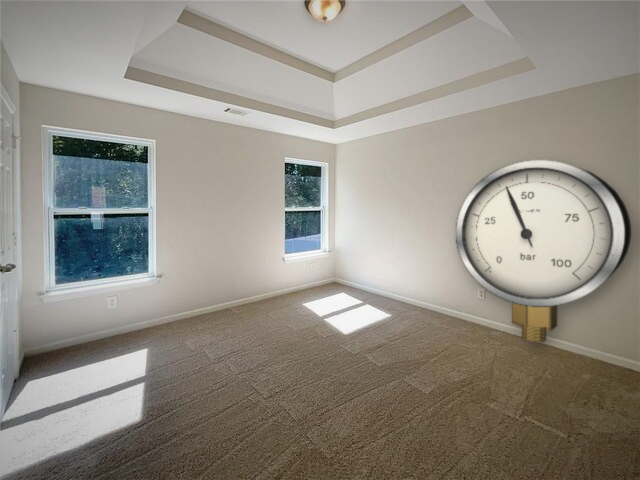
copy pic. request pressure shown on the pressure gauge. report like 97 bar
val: 42.5 bar
